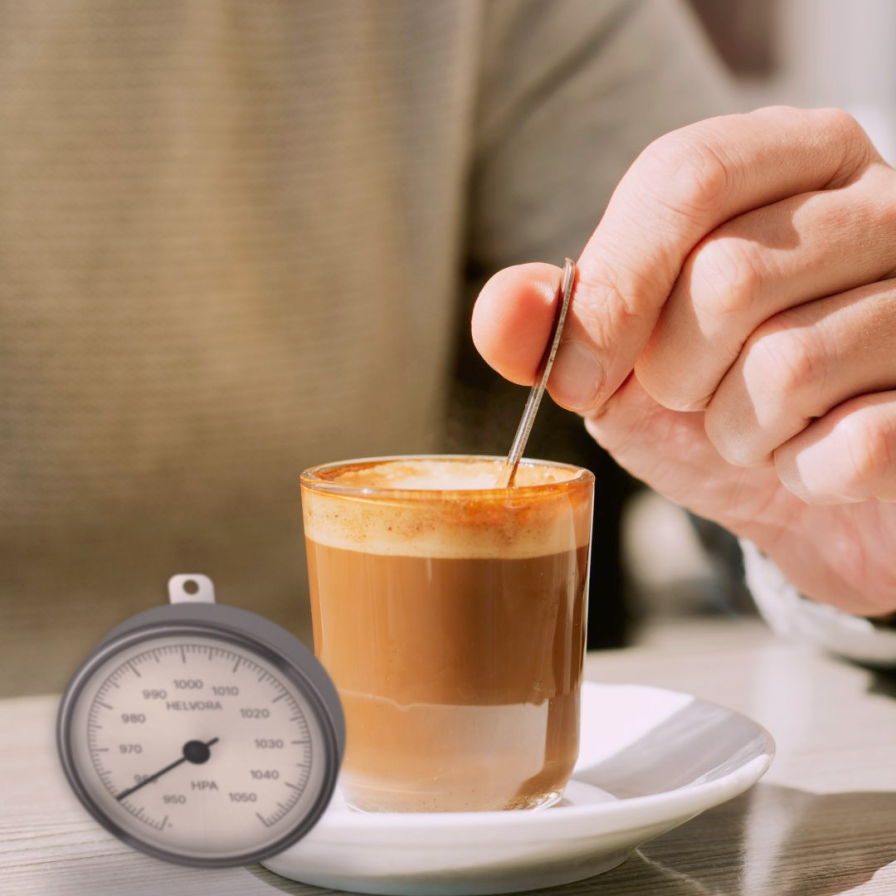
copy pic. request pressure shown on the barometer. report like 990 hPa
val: 960 hPa
